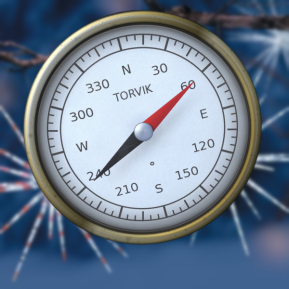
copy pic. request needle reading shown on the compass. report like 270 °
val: 60 °
